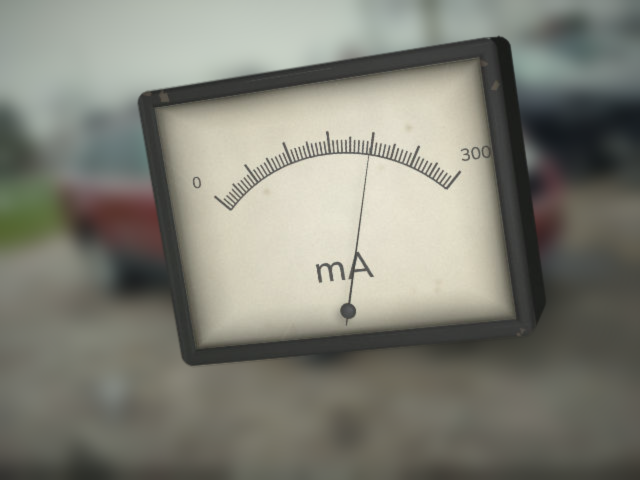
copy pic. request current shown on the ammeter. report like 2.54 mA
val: 200 mA
